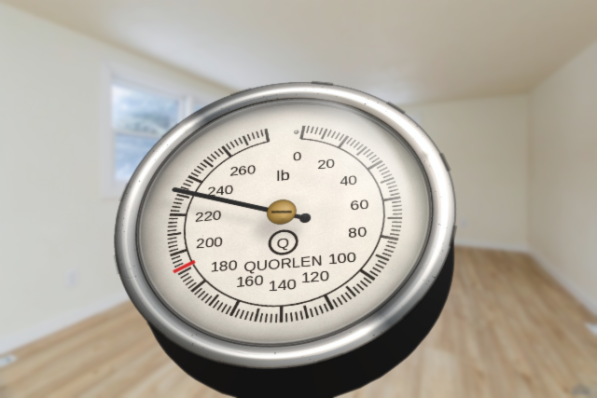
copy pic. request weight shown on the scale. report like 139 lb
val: 230 lb
